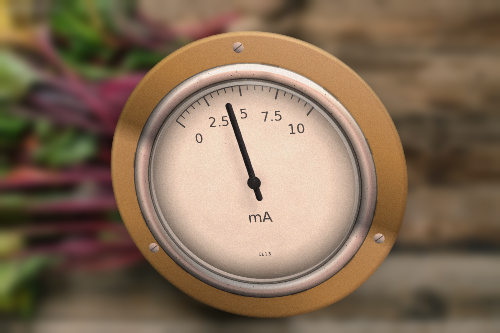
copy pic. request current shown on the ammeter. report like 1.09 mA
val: 4 mA
